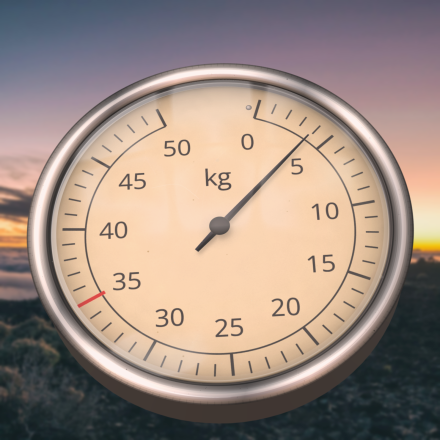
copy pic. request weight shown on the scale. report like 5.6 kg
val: 4 kg
